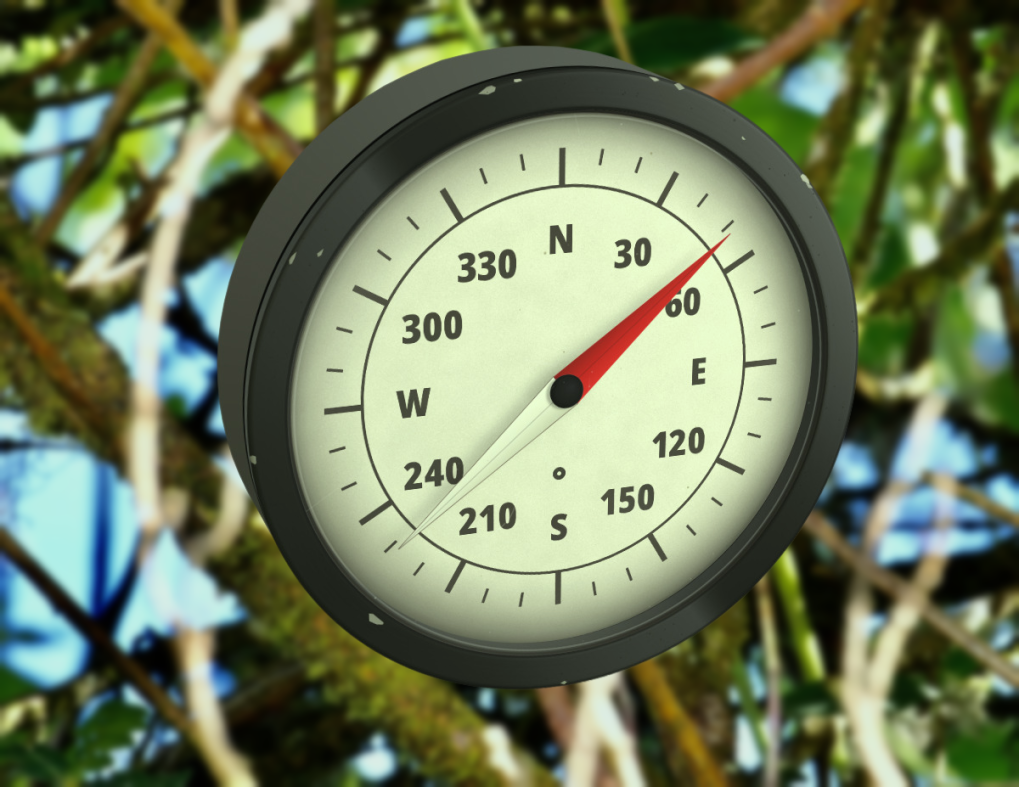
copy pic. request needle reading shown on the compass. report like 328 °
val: 50 °
